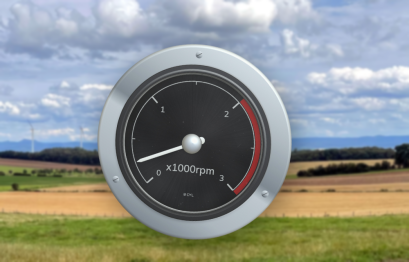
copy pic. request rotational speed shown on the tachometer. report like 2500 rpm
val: 250 rpm
